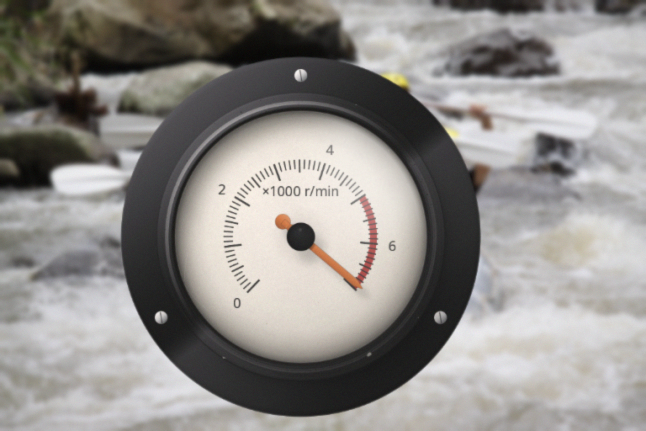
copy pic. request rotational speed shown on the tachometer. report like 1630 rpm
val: 6900 rpm
